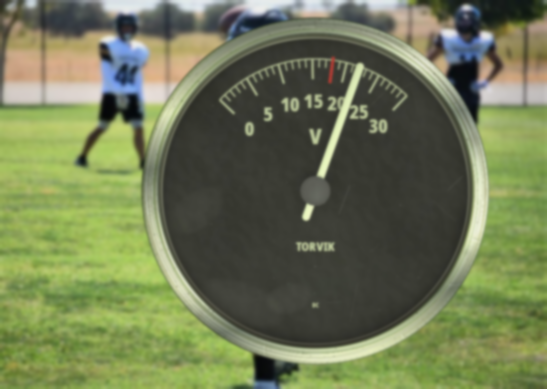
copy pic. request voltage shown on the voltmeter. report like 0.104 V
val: 22 V
